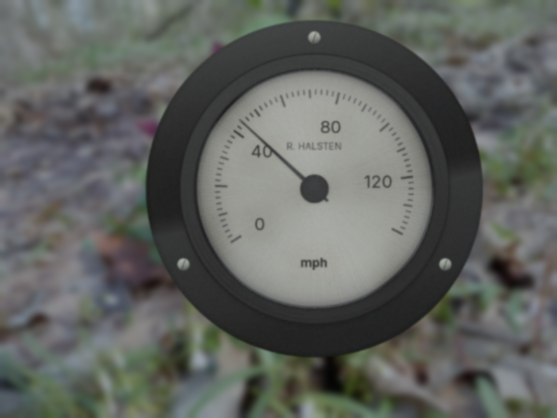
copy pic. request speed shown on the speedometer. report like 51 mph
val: 44 mph
